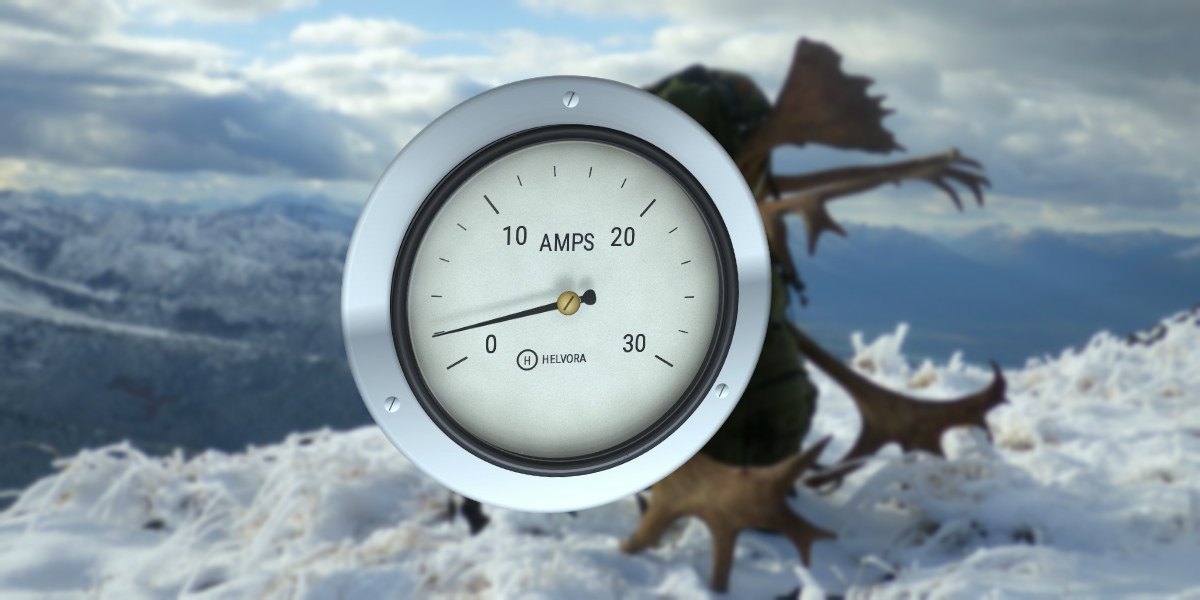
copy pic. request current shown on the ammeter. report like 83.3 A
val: 2 A
